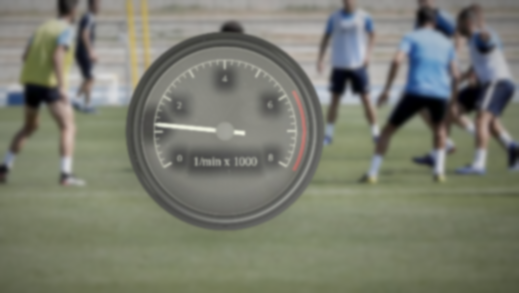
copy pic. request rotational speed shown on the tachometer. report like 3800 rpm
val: 1200 rpm
